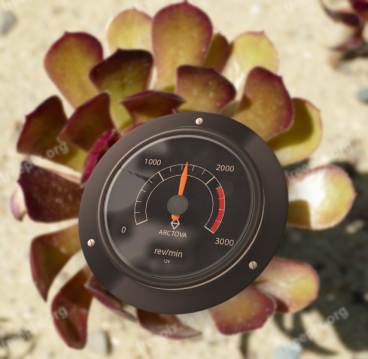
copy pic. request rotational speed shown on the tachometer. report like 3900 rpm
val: 1500 rpm
